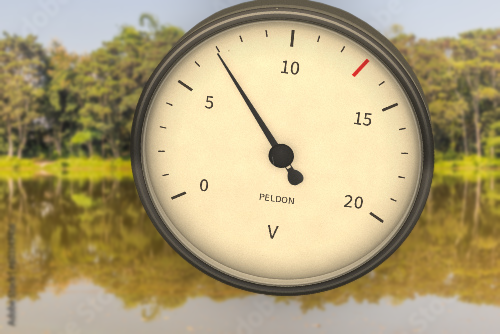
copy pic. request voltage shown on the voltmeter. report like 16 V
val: 7 V
